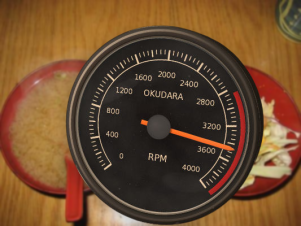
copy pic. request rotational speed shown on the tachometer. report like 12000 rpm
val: 3450 rpm
